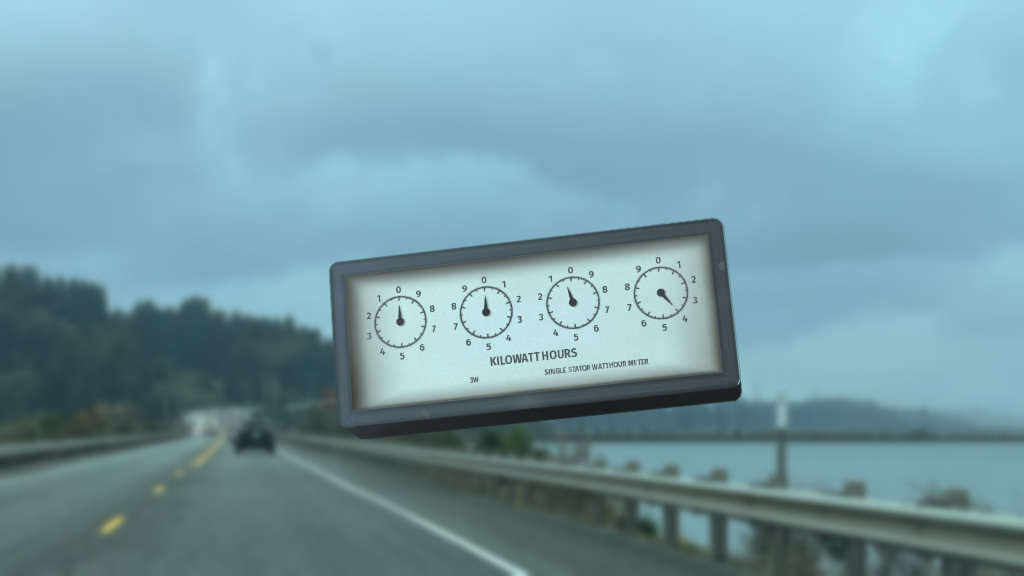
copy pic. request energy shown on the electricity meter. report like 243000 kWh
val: 4 kWh
